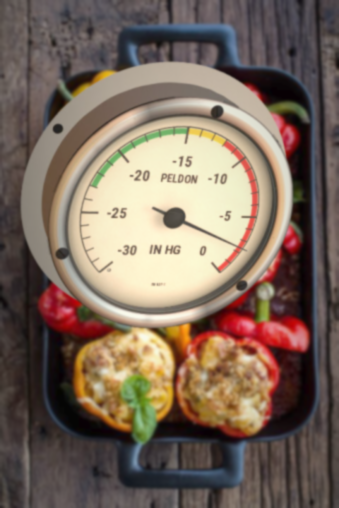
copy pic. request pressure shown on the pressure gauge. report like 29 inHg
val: -2.5 inHg
